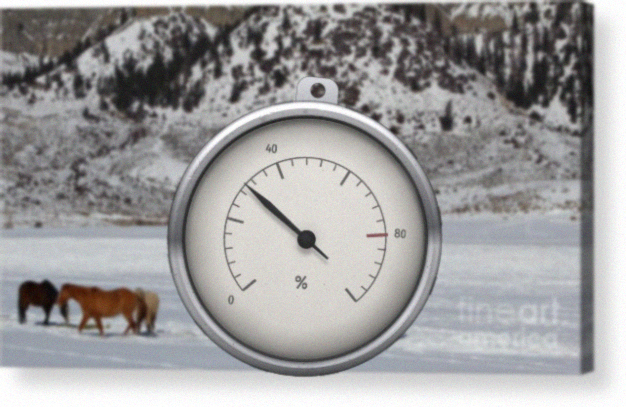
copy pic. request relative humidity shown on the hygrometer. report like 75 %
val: 30 %
